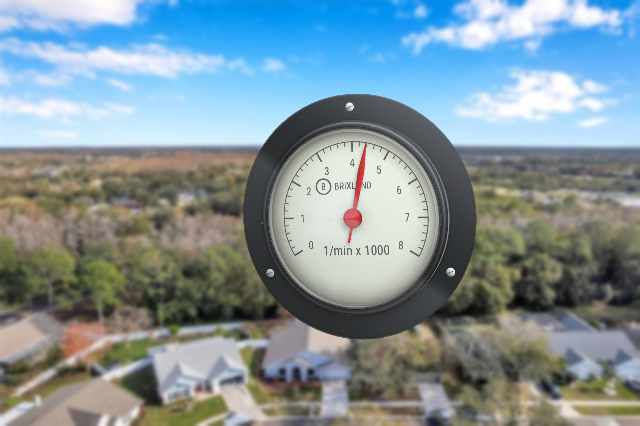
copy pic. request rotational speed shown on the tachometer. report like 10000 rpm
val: 4400 rpm
